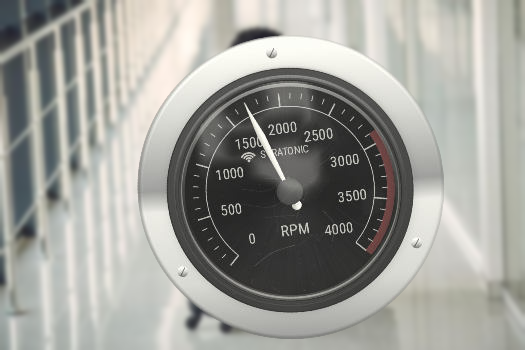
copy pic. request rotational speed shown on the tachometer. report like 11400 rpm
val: 1700 rpm
